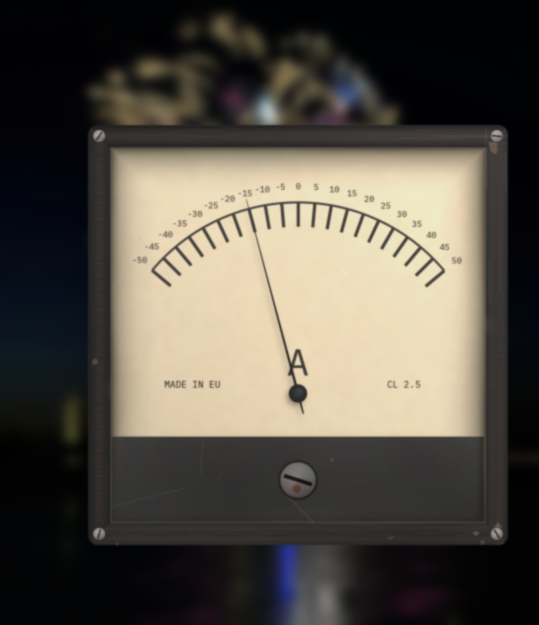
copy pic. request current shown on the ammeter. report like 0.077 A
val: -15 A
